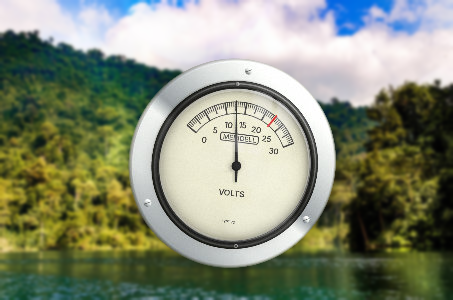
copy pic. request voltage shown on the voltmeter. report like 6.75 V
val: 12.5 V
